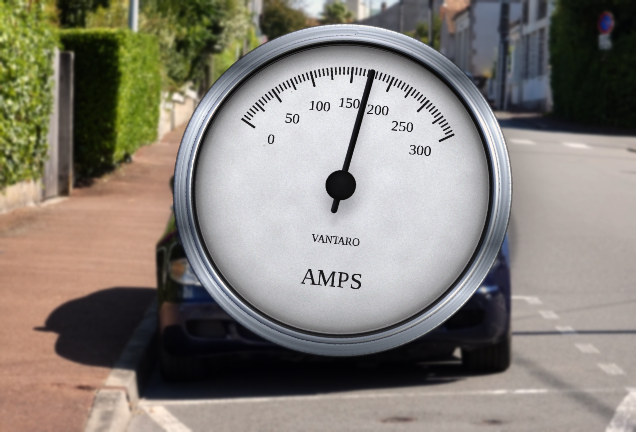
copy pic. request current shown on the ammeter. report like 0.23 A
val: 175 A
